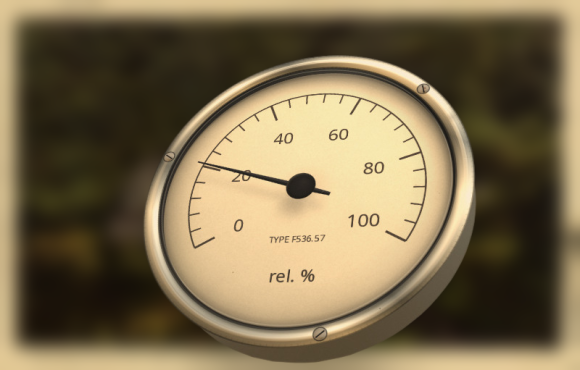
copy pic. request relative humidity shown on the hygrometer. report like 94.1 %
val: 20 %
